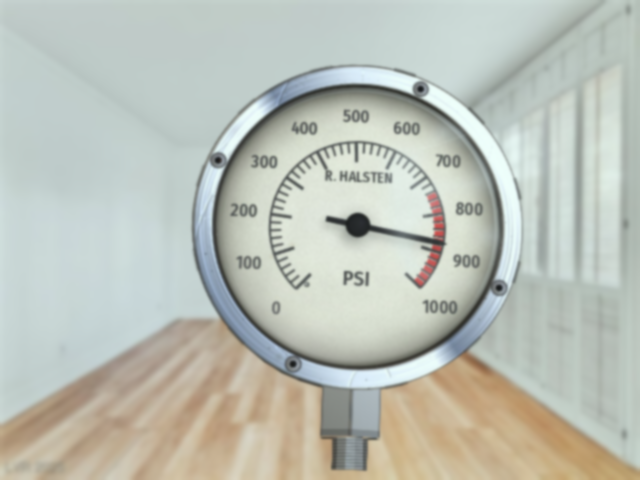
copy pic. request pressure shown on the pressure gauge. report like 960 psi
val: 880 psi
